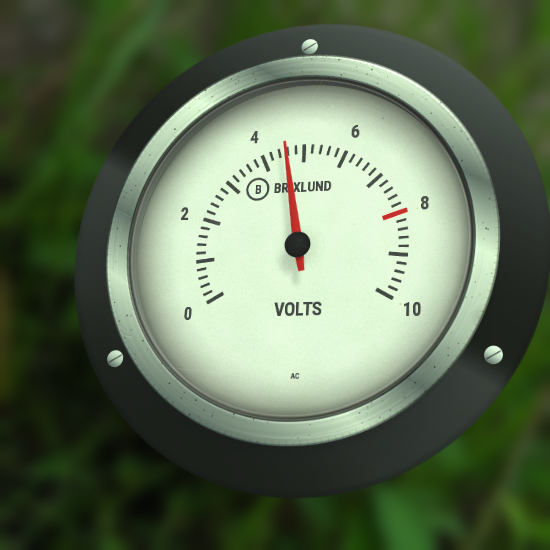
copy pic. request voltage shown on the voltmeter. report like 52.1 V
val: 4.6 V
